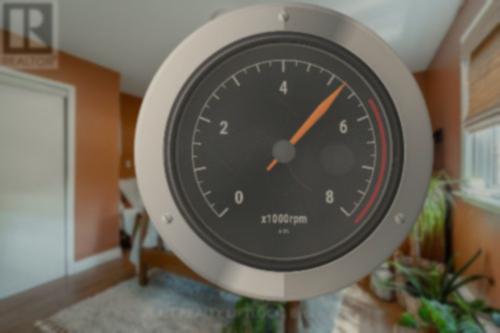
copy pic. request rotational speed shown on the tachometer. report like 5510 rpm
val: 5250 rpm
